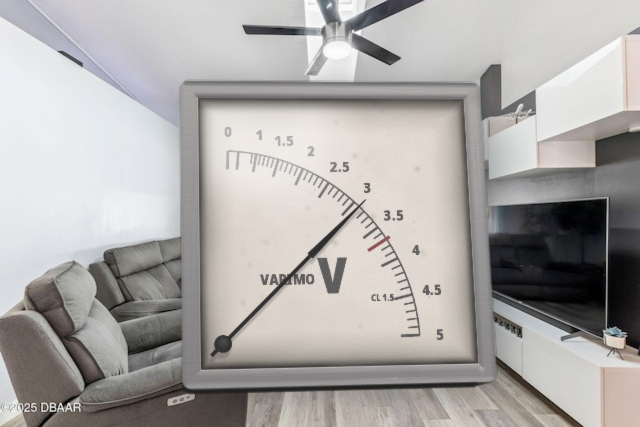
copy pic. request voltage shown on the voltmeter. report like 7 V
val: 3.1 V
